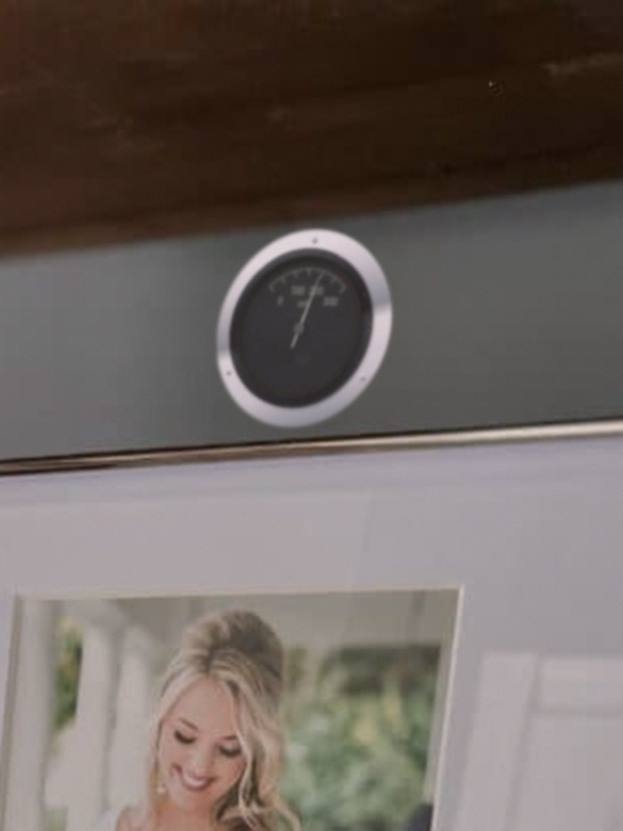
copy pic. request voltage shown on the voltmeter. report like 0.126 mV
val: 200 mV
